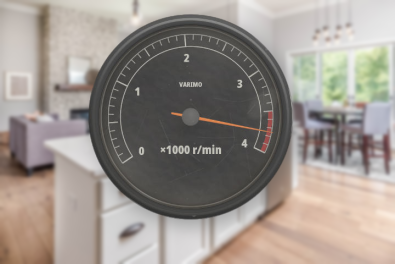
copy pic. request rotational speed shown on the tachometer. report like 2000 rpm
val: 3750 rpm
